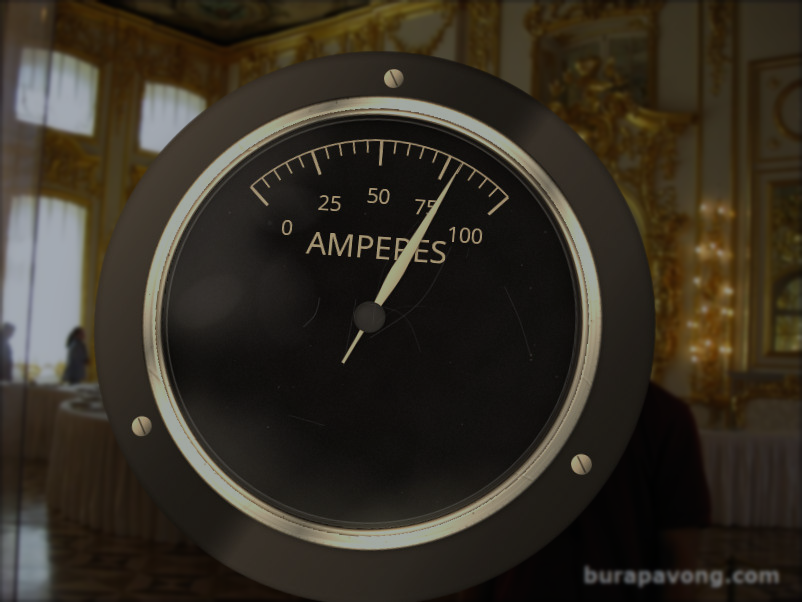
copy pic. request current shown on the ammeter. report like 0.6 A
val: 80 A
